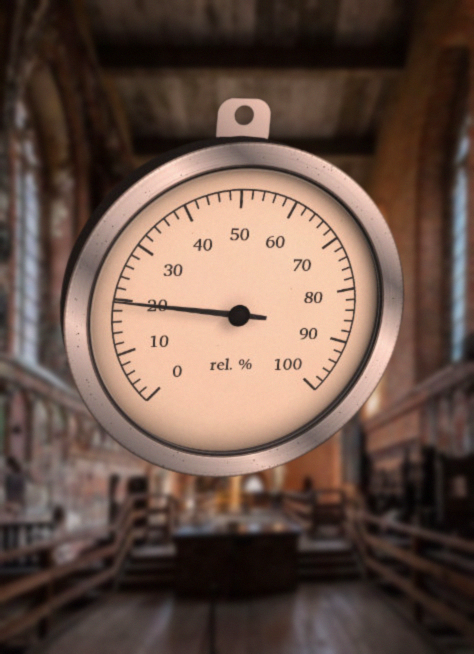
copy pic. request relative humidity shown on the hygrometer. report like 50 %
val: 20 %
